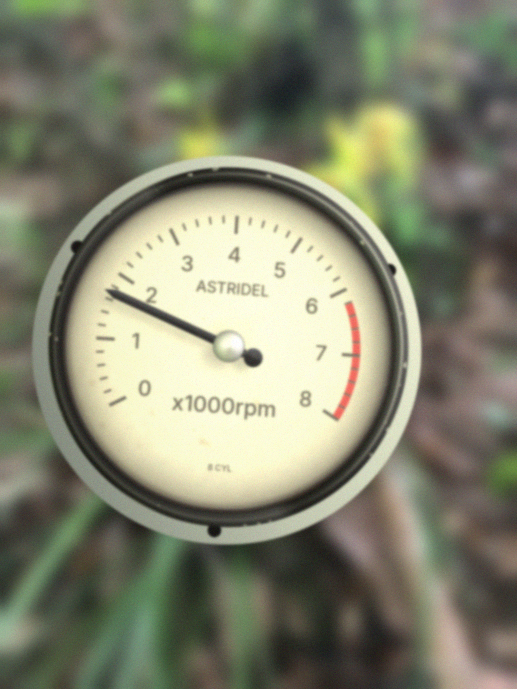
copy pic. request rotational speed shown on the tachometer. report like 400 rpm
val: 1700 rpm
